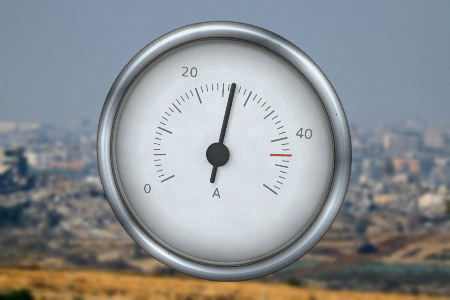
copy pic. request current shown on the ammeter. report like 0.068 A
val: 27 A
